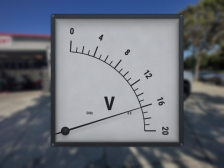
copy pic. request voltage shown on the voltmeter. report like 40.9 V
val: 16 V
